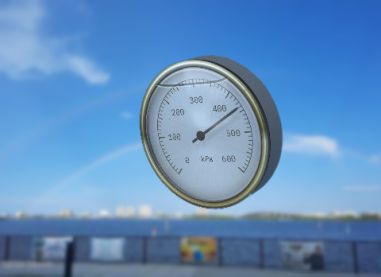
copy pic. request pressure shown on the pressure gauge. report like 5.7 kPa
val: 440 kPa
